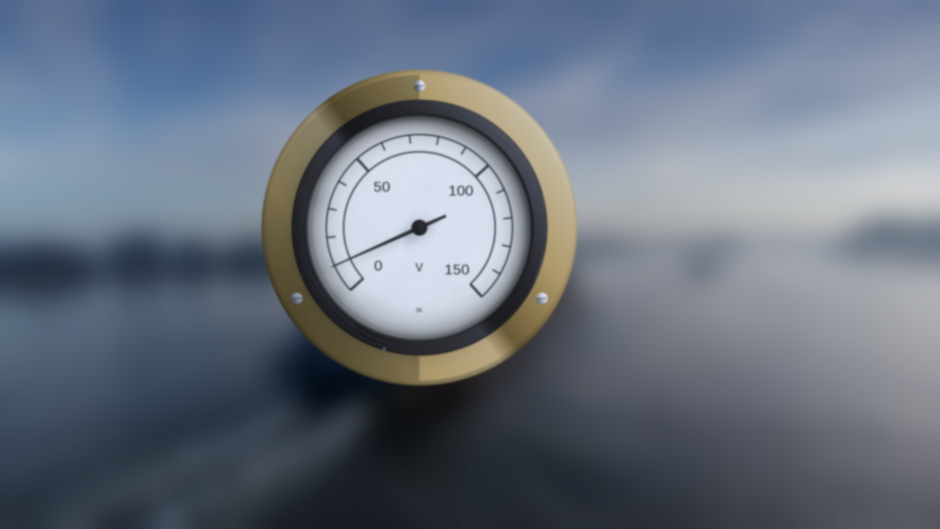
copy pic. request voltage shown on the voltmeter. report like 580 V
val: 10 V
